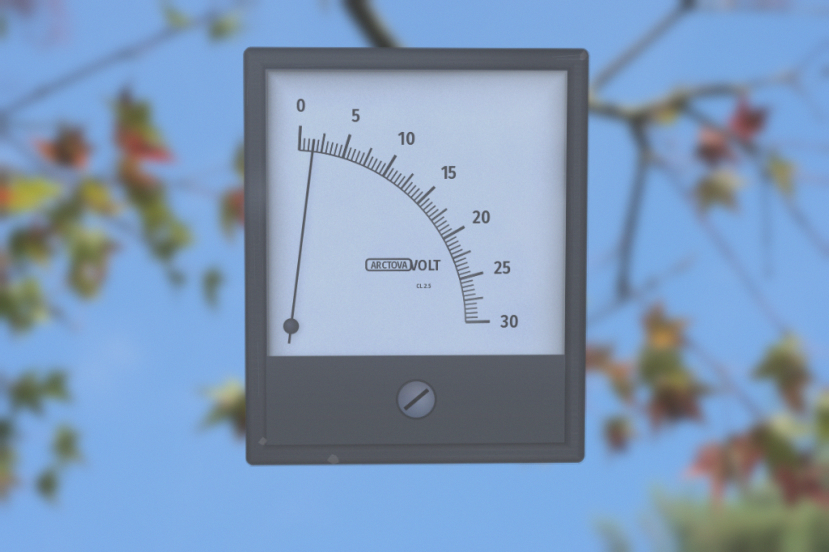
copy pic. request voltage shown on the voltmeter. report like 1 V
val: 1.5 V
